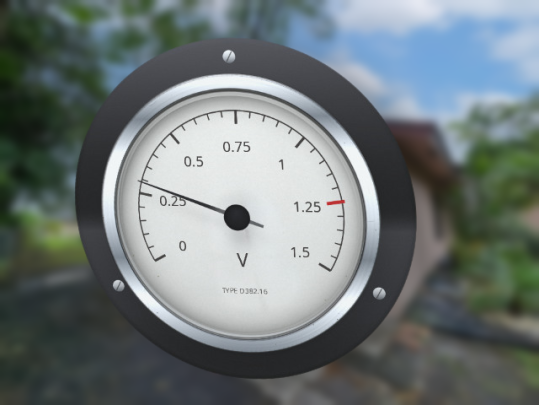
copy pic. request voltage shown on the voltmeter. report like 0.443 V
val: 0.3 V
